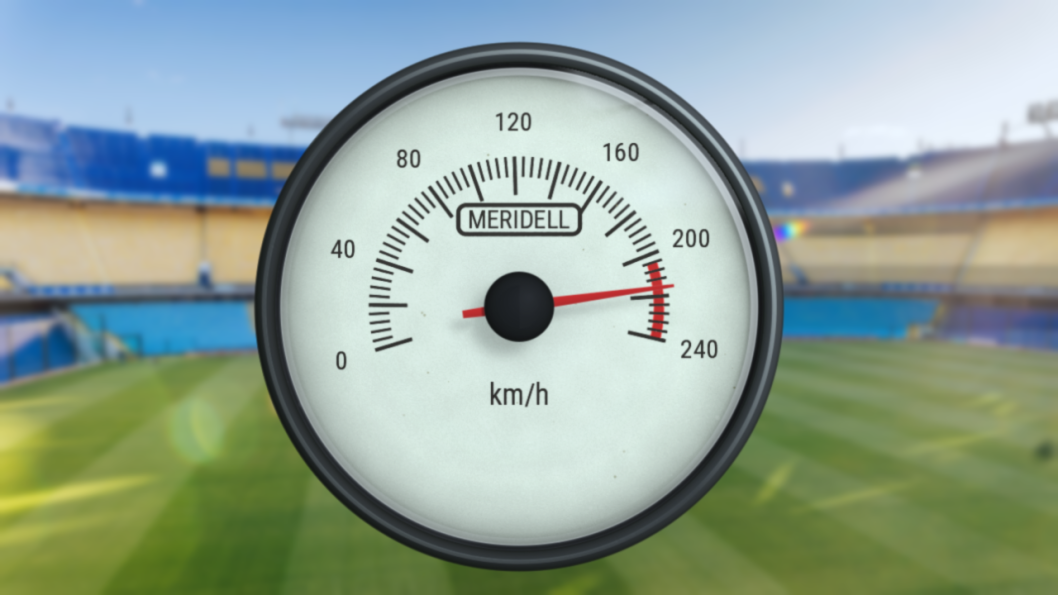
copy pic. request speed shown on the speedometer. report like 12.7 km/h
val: 216 km/h
